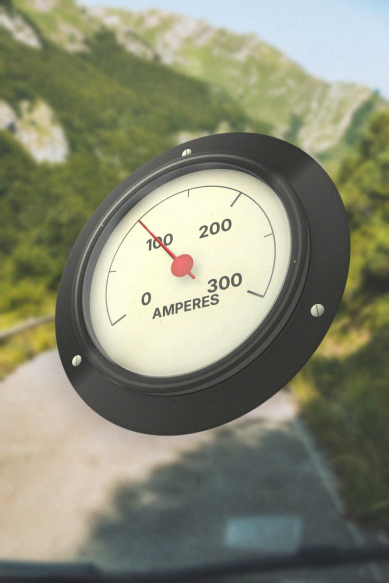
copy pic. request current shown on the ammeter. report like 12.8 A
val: 100 A
